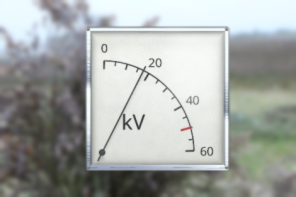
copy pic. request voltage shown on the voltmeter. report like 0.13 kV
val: 17.5 kV
